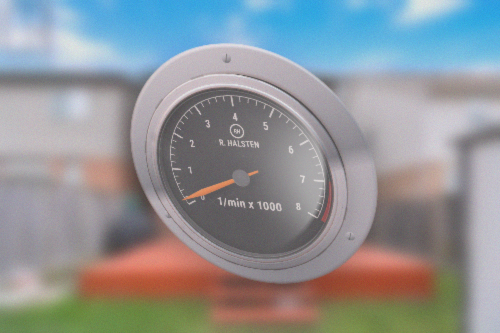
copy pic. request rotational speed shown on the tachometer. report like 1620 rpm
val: 200 rpm
